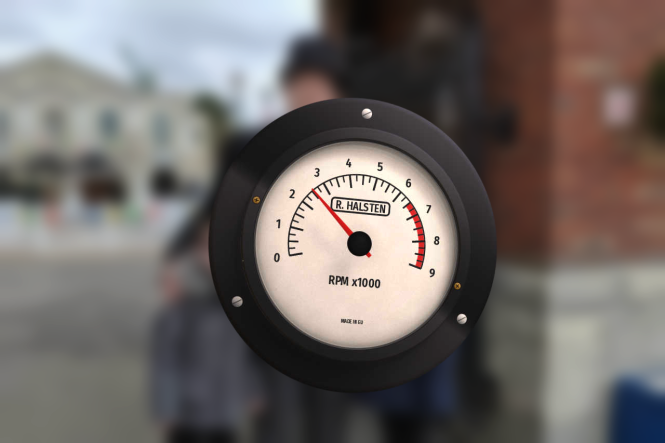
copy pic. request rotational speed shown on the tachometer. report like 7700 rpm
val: 2500 rpm
